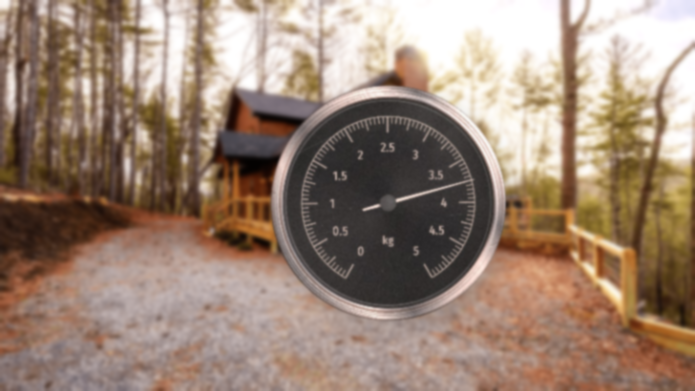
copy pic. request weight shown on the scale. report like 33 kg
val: 3.75 kg
